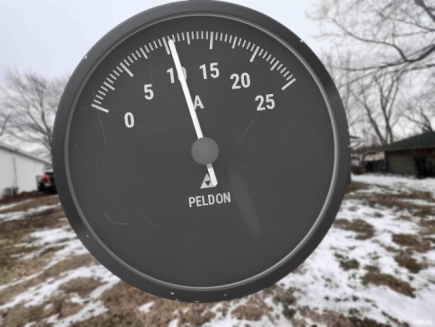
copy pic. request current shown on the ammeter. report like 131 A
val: 10.5 A
